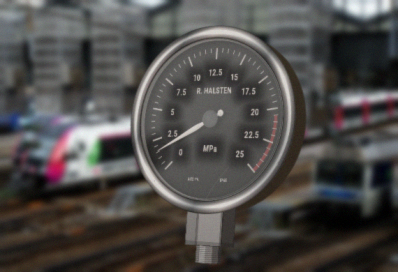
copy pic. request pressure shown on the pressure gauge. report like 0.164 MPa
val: 1.5 MPa
